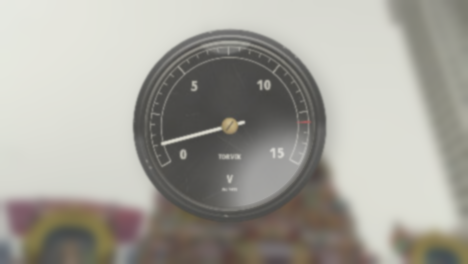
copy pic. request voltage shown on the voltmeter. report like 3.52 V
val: 1 V
